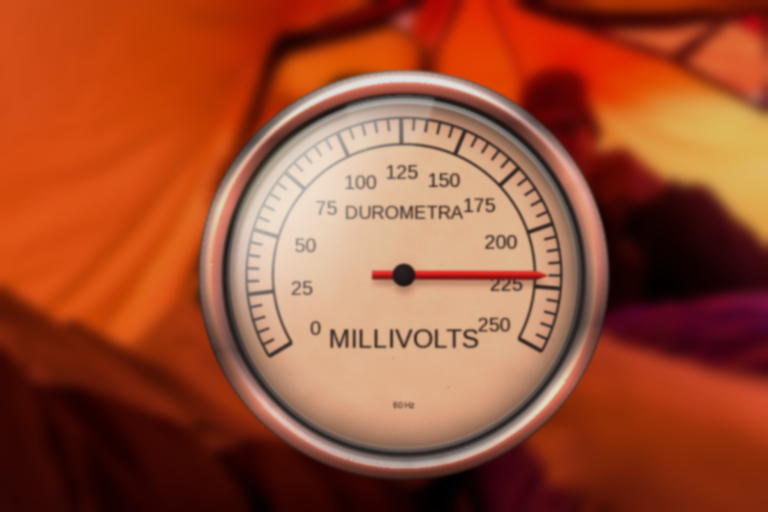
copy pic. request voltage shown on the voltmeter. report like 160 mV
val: 220 mV
